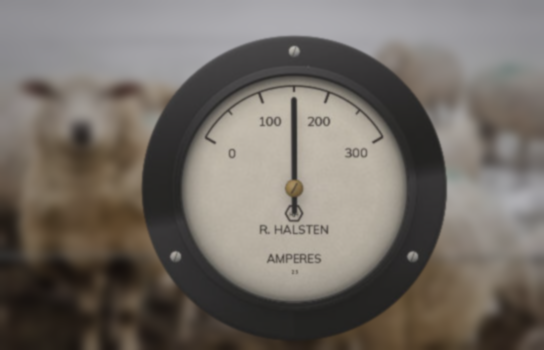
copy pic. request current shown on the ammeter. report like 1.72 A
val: 150 A
